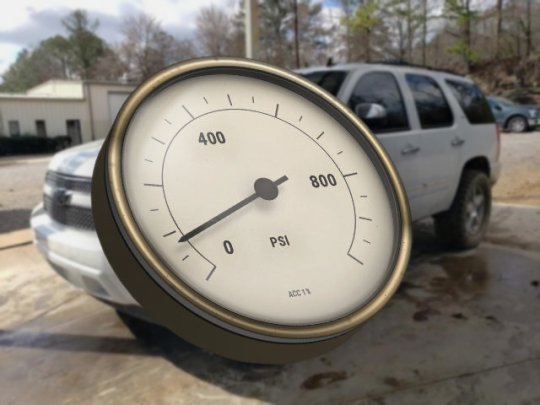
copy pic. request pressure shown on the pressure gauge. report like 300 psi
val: 75 psi
